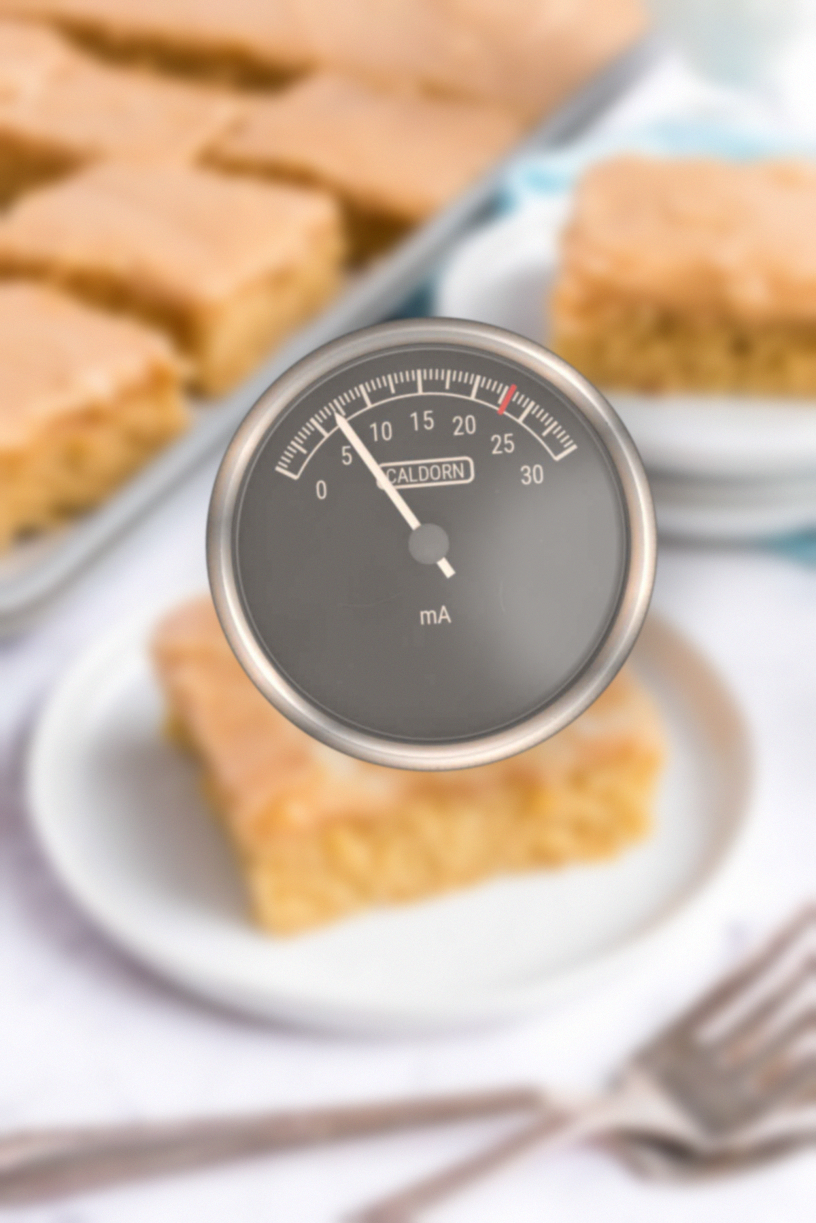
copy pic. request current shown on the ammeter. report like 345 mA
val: 7 mA
